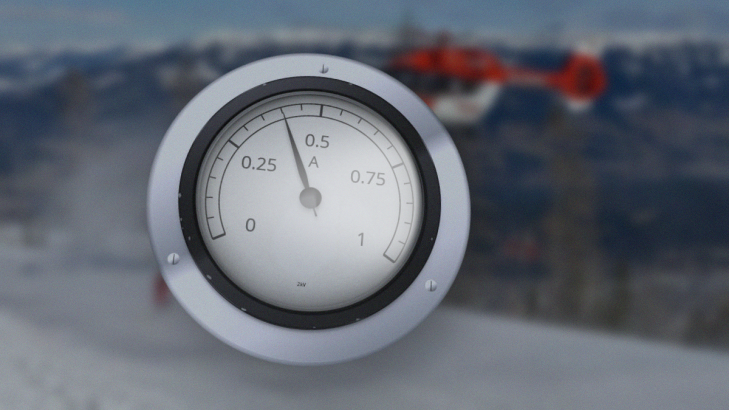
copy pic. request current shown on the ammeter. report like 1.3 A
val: 0.4 A
